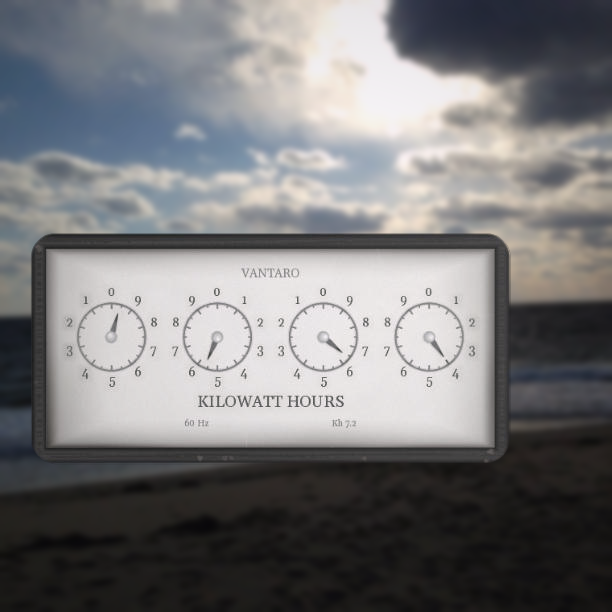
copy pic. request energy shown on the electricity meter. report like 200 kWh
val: 9564 kWh
